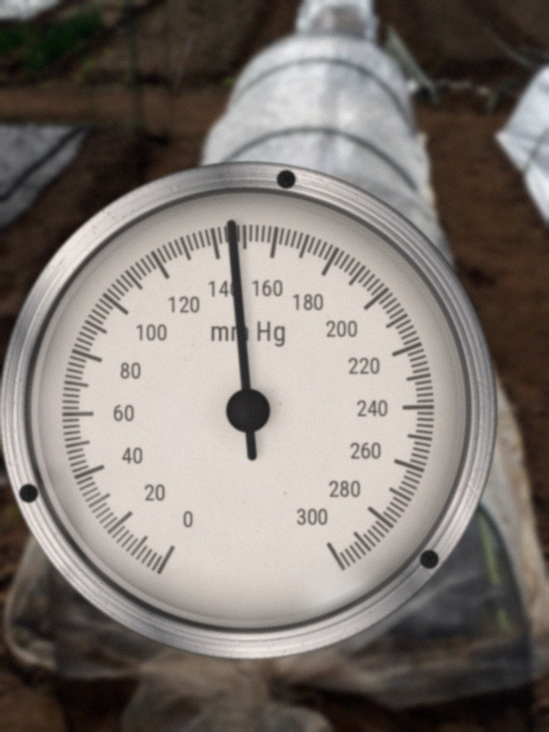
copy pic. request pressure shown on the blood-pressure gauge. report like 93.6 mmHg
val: 146 mmHg
